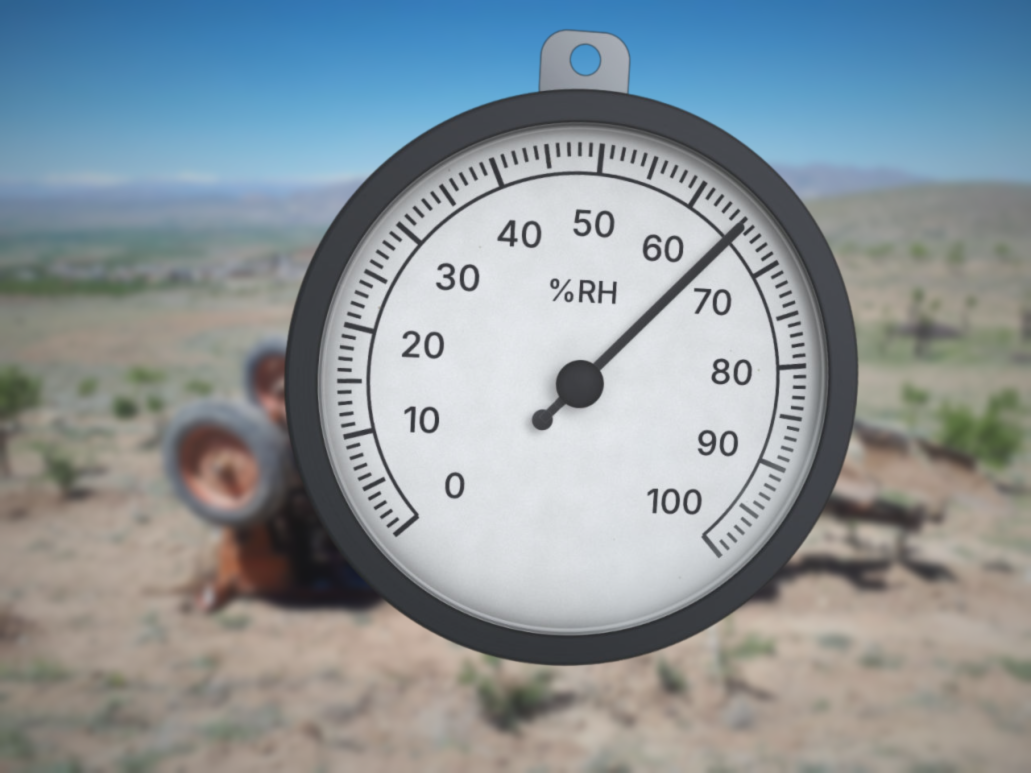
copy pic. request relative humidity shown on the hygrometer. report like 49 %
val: 65 %
